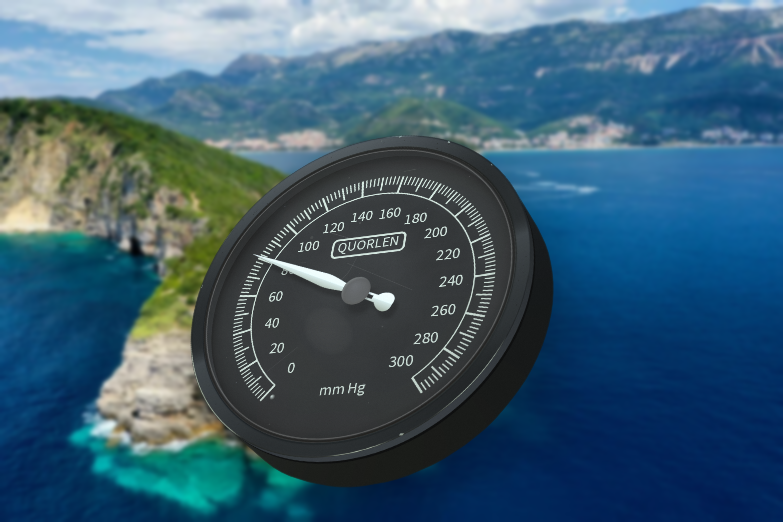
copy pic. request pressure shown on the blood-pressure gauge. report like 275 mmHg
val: 80 mmHg
